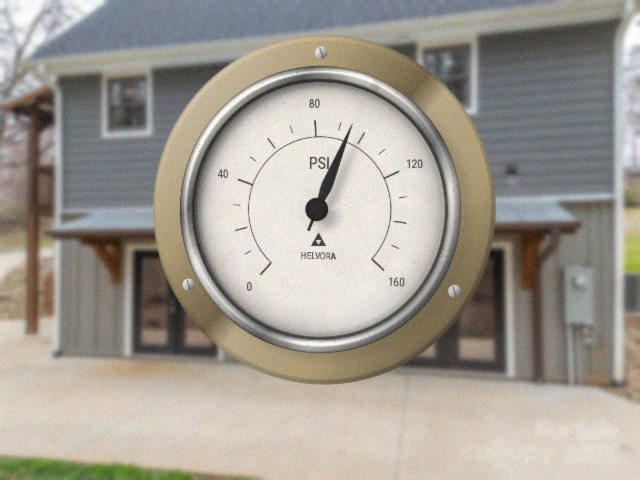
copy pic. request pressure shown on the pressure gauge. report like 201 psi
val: 95 psi
